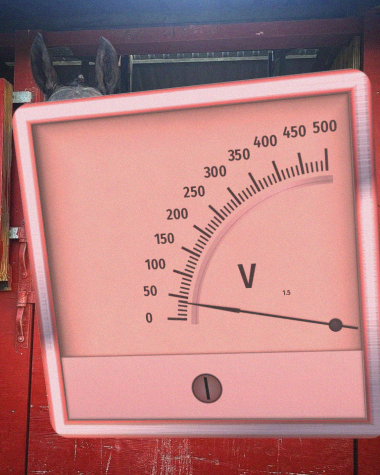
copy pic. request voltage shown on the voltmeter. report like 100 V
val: 40 V
